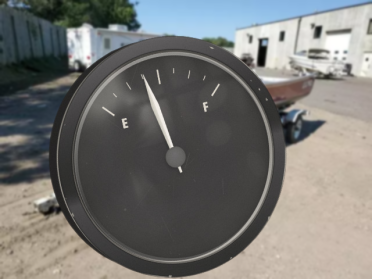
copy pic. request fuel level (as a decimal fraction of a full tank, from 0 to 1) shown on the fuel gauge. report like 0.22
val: 0.375
